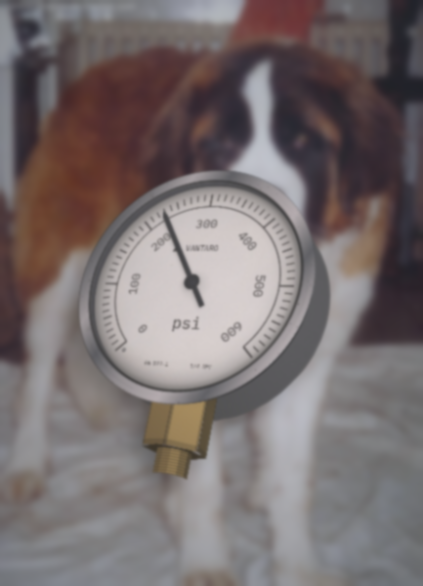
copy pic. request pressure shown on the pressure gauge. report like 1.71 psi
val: 230 psi
